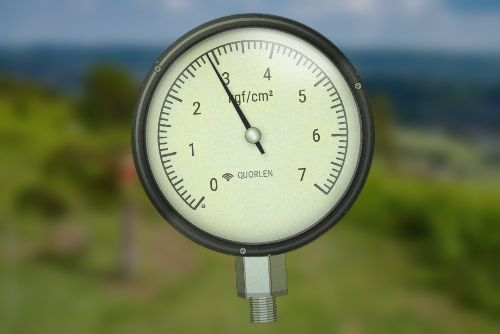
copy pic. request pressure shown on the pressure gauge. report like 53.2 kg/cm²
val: 2.9 kg/cm²
